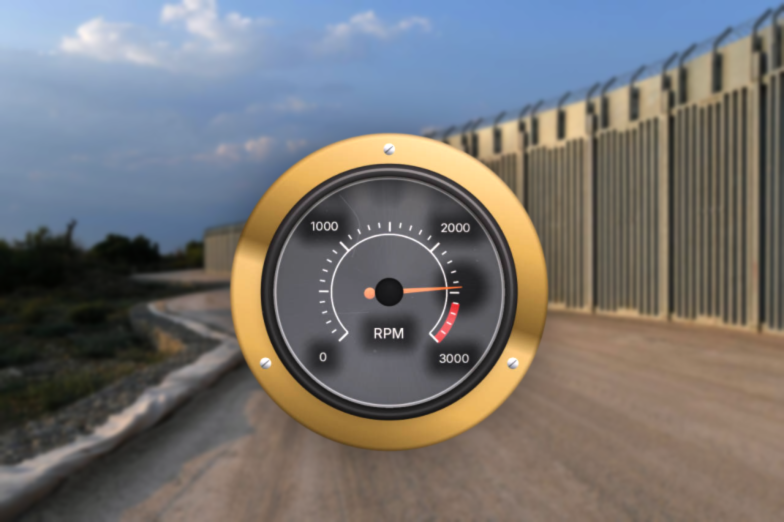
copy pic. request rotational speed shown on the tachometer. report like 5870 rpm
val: 2450 rpm
